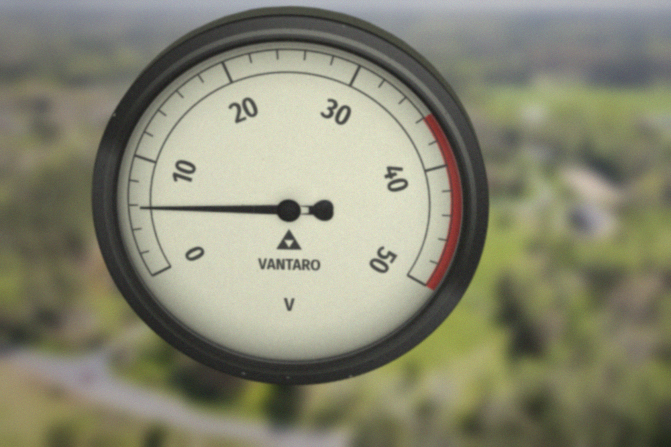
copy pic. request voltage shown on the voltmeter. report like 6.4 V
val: 6 V
